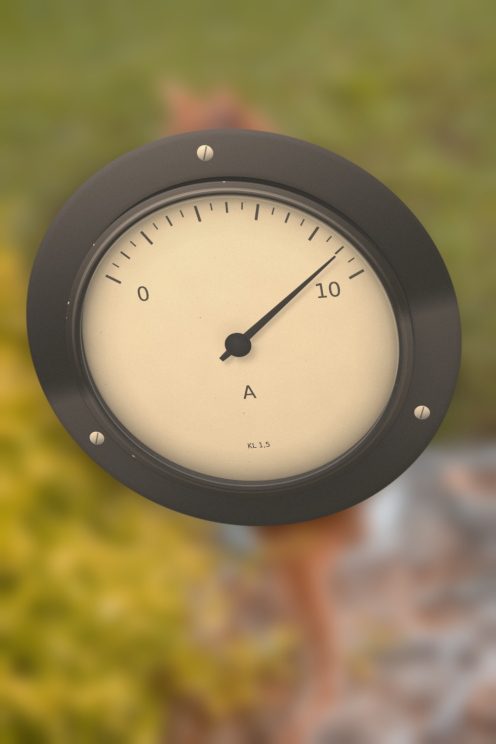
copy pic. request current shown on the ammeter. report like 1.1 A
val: 9 A
